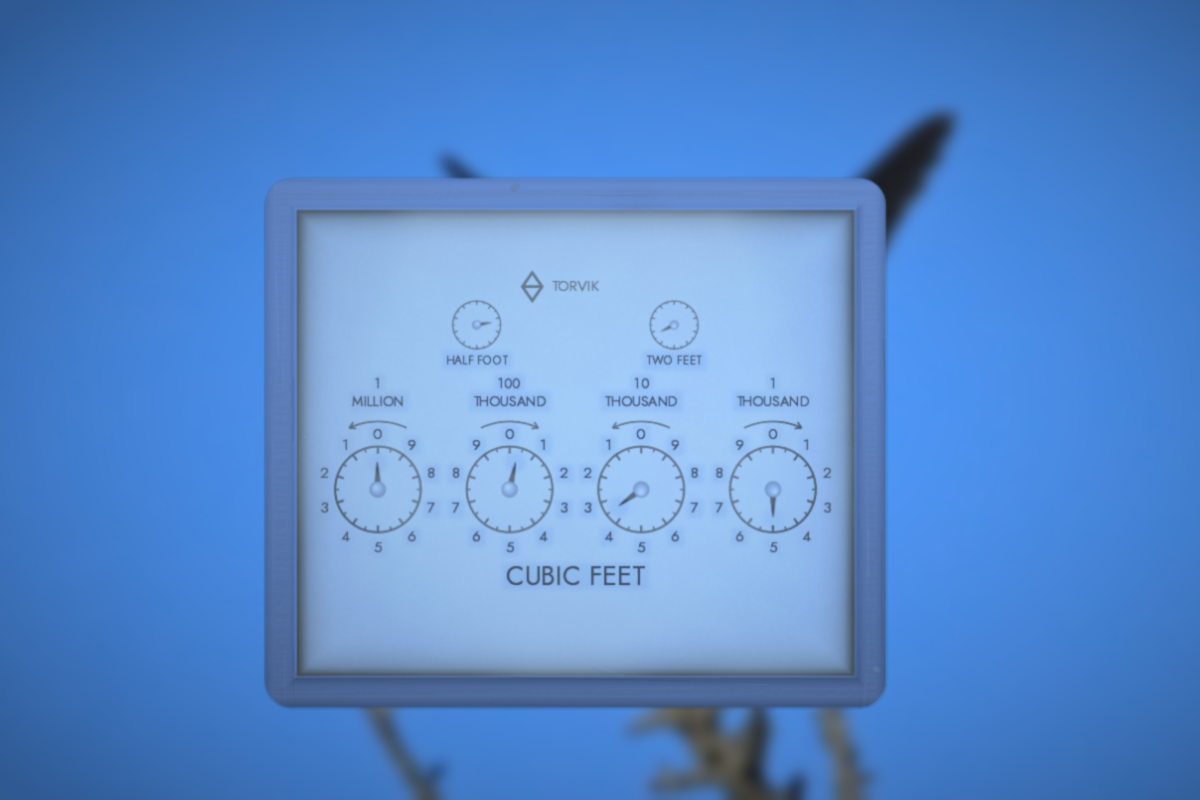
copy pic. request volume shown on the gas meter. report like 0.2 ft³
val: 3500 ft³
